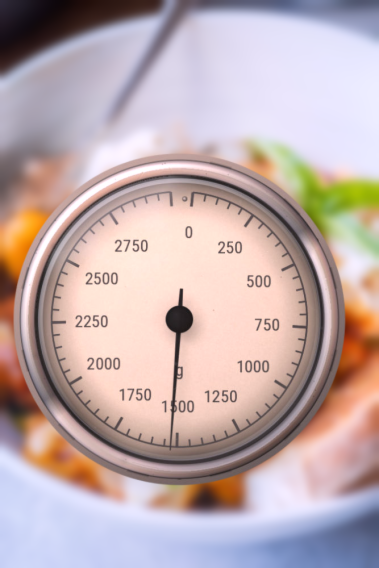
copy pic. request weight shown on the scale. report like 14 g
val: 1525 g
